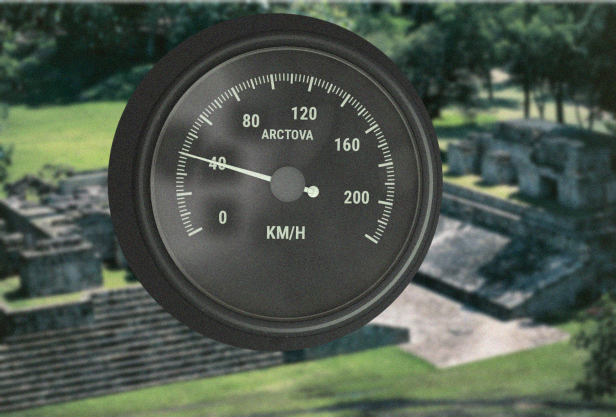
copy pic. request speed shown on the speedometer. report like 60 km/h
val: 40 km/h
